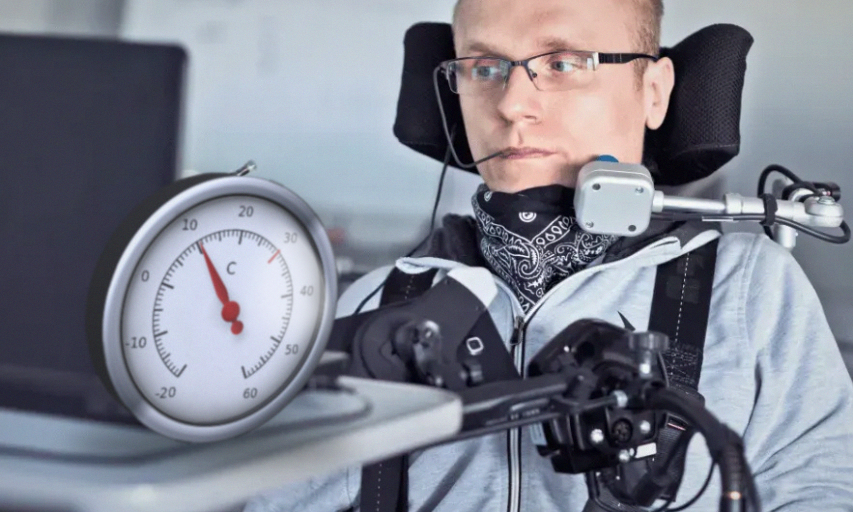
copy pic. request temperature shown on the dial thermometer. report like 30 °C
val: 10 °C
